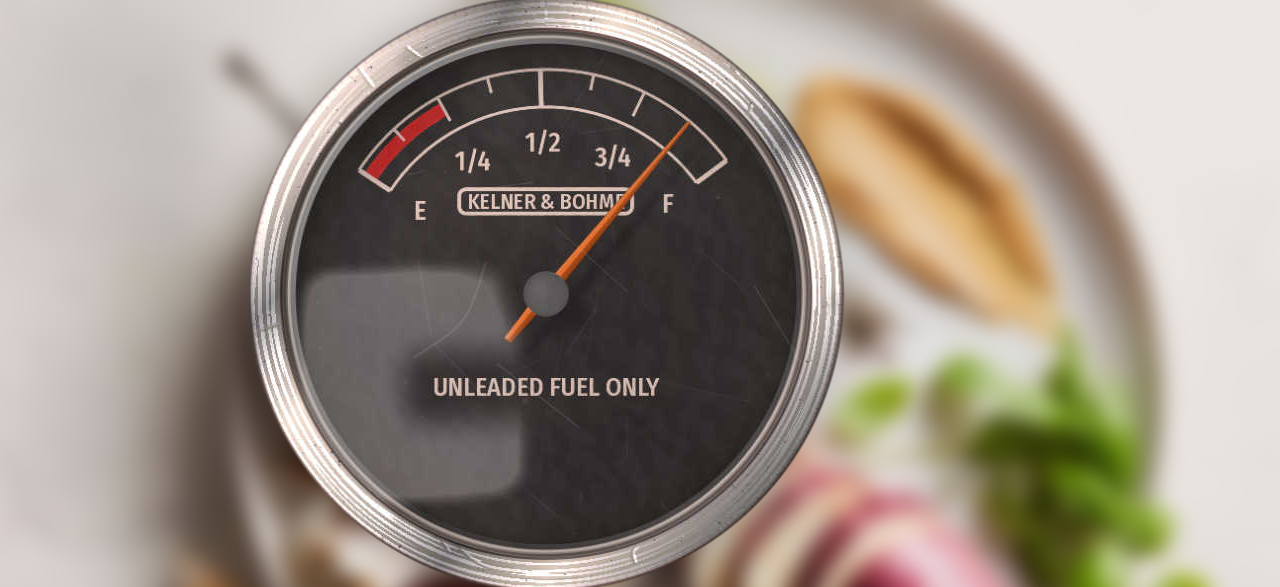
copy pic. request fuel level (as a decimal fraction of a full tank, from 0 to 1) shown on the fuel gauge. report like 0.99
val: 0.875
